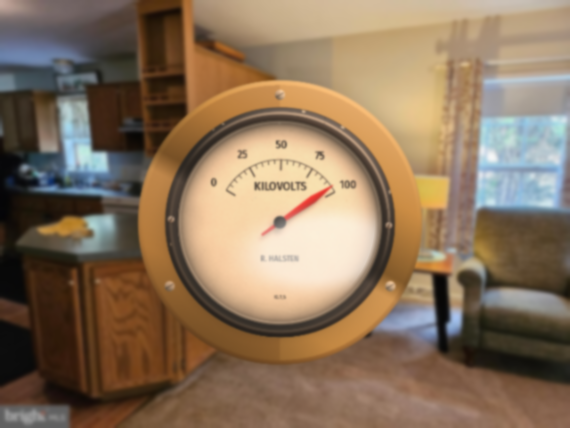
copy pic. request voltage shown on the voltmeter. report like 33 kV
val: 95 kV
